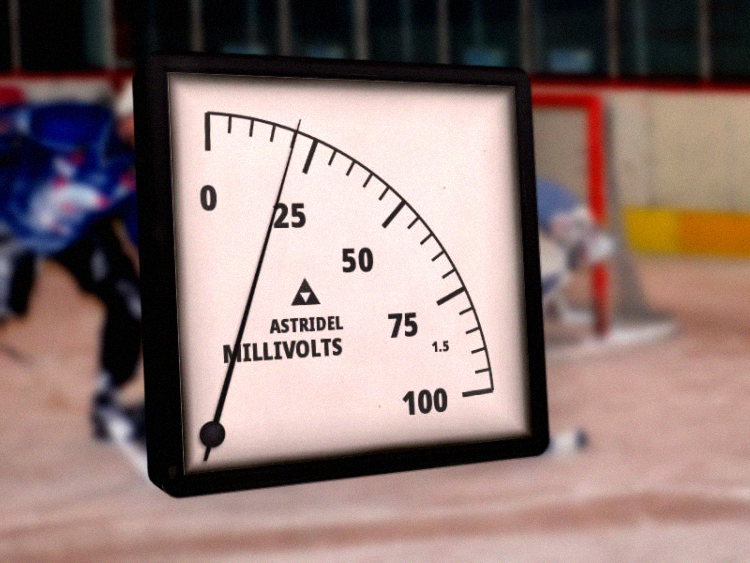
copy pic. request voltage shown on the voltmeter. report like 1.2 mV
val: 20 mV
